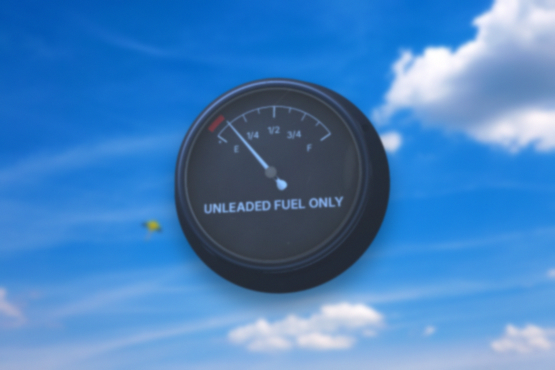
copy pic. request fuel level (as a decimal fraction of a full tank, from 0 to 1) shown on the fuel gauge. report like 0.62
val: 0.125
